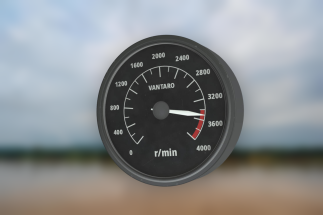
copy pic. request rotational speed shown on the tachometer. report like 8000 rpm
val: 3500 rpm
